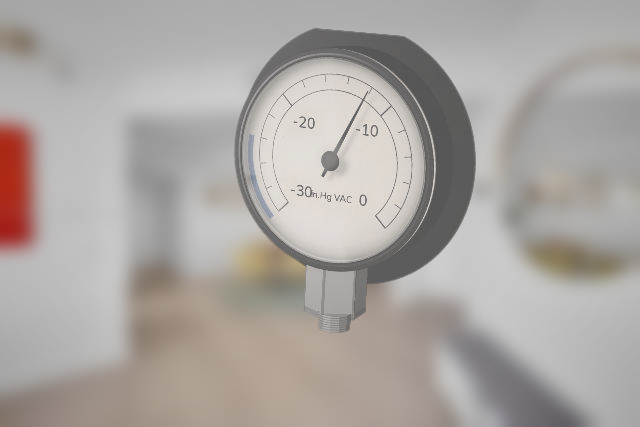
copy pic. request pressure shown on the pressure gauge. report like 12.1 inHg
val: -12 inHg
